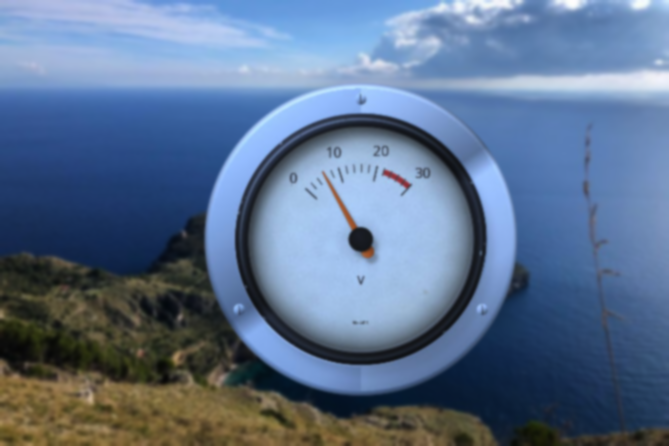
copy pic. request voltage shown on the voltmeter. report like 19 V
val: 6 V
